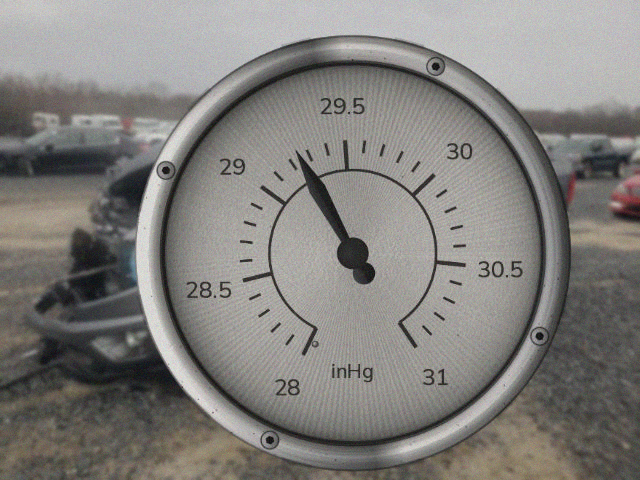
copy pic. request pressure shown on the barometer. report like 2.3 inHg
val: 29.25 inHg
